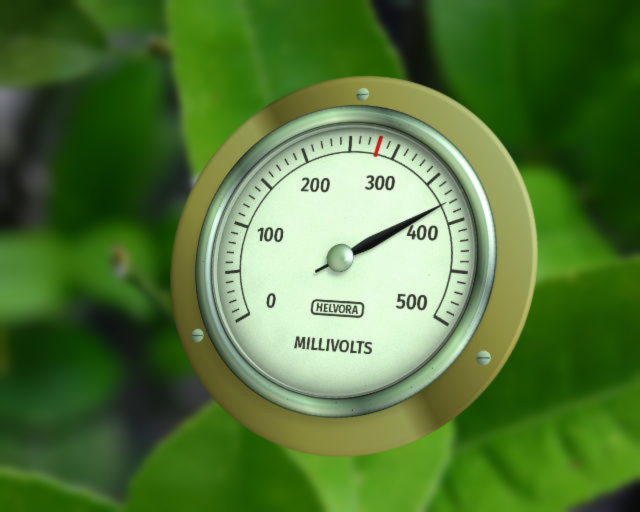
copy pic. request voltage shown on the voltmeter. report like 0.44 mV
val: 380 mV
